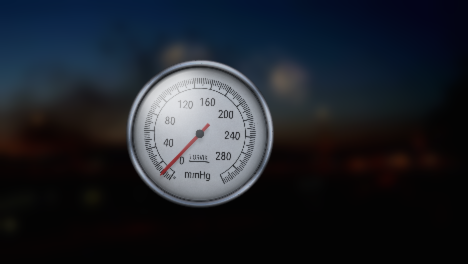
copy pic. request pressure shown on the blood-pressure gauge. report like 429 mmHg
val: 10 mmHg
